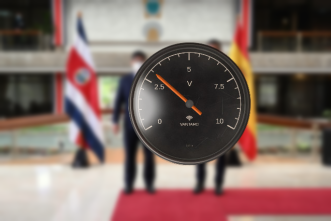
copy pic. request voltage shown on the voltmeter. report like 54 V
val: 3 V
